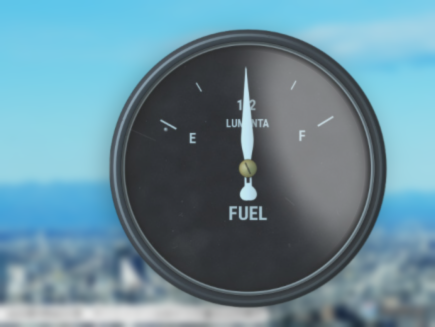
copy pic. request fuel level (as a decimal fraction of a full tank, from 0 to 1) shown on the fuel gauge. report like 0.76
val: 0.5
